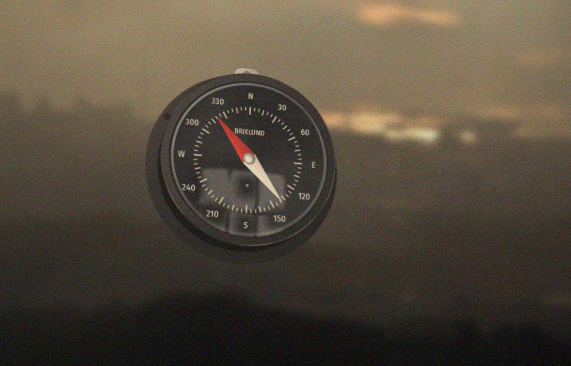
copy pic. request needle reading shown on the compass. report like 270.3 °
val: 320 °
